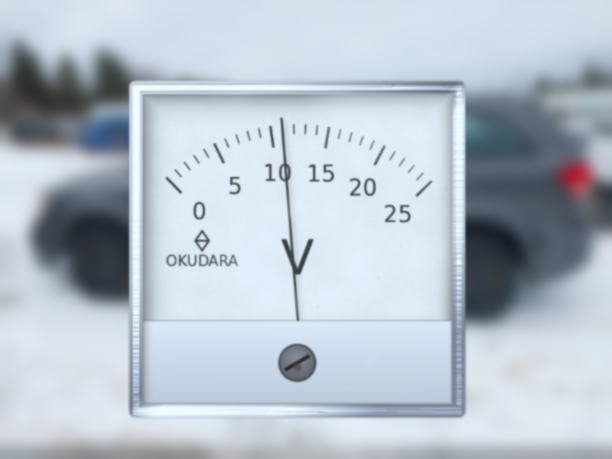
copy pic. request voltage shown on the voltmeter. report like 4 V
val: 11 V
